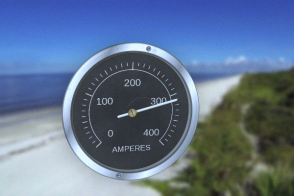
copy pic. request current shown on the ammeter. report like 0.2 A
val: 310 A
